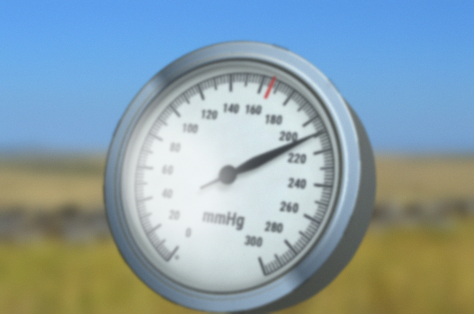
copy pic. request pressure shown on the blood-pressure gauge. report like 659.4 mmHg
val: 210 mmHg
